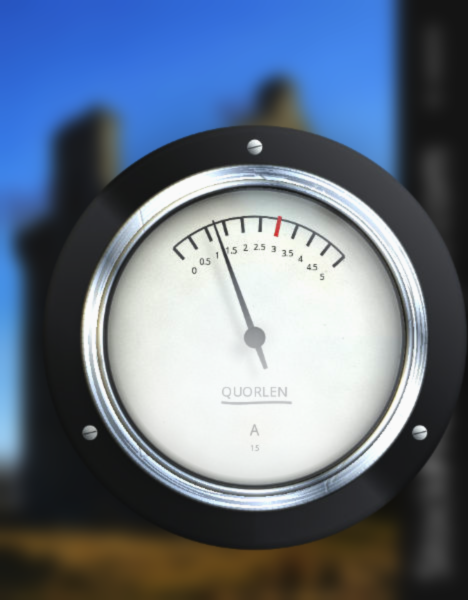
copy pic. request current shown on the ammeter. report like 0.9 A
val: 1.25 A
